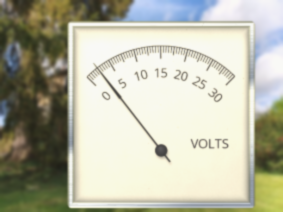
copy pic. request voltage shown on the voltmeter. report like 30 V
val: 2.5 V
